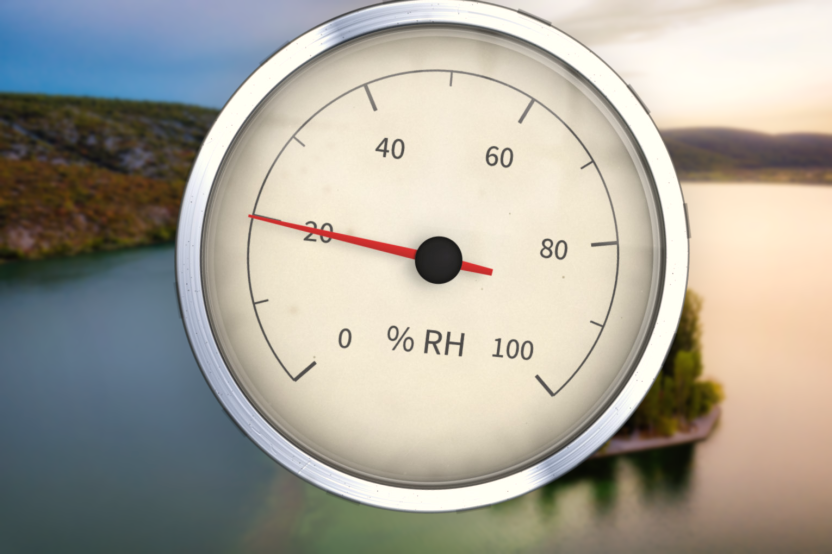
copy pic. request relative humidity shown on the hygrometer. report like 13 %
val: 20 %
